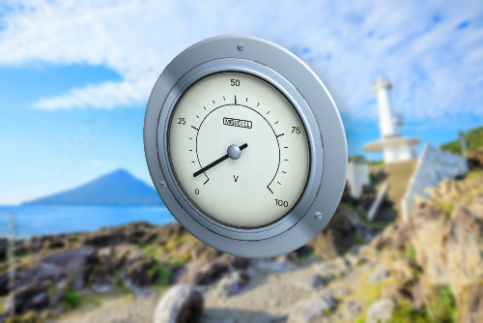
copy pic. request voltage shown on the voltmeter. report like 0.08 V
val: 5 V
